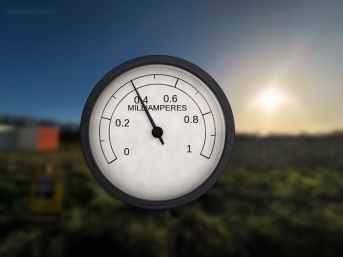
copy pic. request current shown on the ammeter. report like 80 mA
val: 0.4 mA
